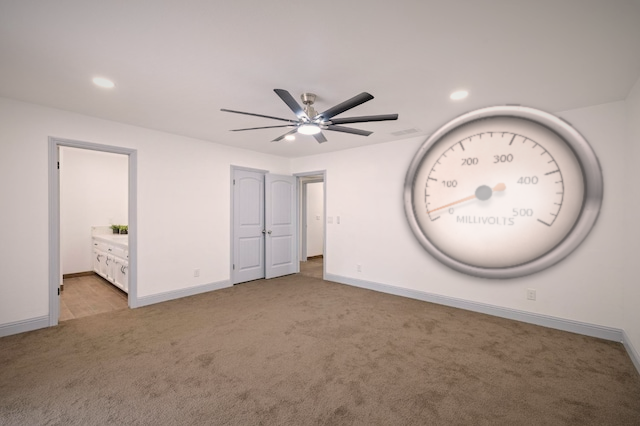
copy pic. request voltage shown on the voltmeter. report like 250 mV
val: 20 mV
